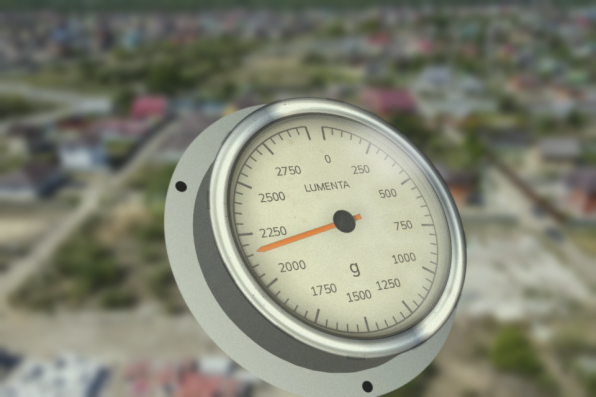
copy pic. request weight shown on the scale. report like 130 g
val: 2150 g
